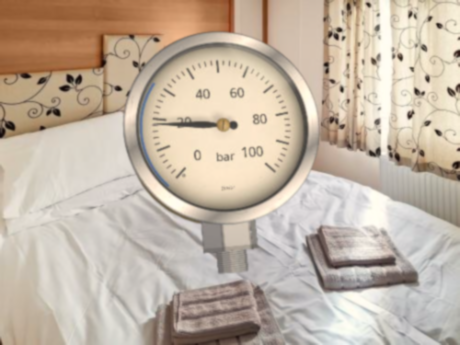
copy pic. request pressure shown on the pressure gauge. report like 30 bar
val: 18 bar
